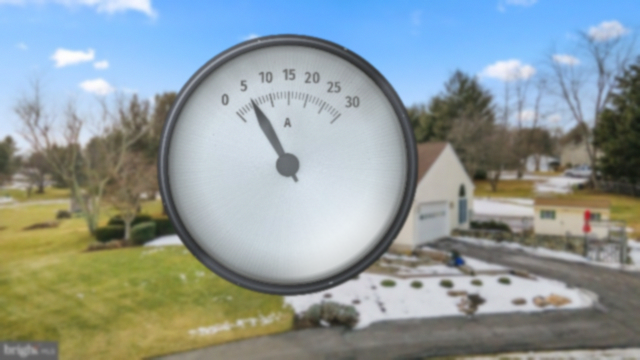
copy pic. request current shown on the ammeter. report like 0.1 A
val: 5 A
